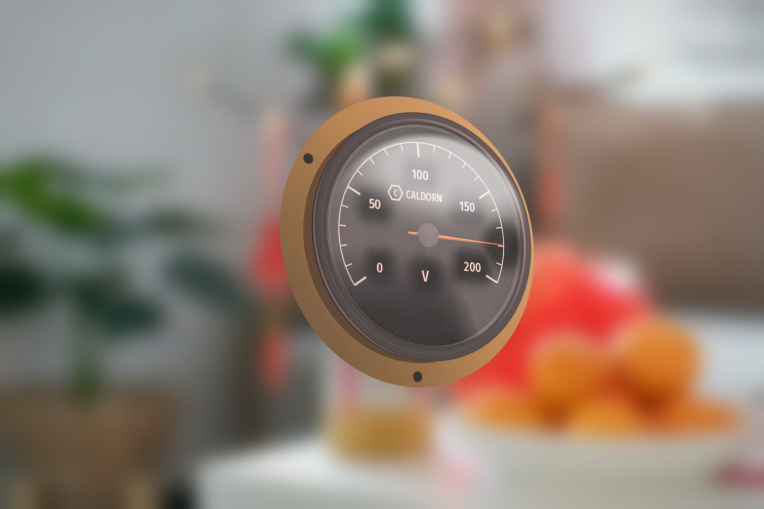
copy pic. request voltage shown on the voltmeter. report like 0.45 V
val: 180 V
